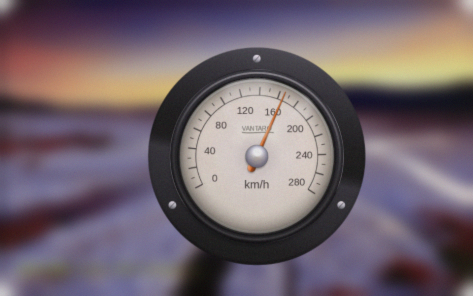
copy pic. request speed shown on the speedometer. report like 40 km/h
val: 165 km/h
